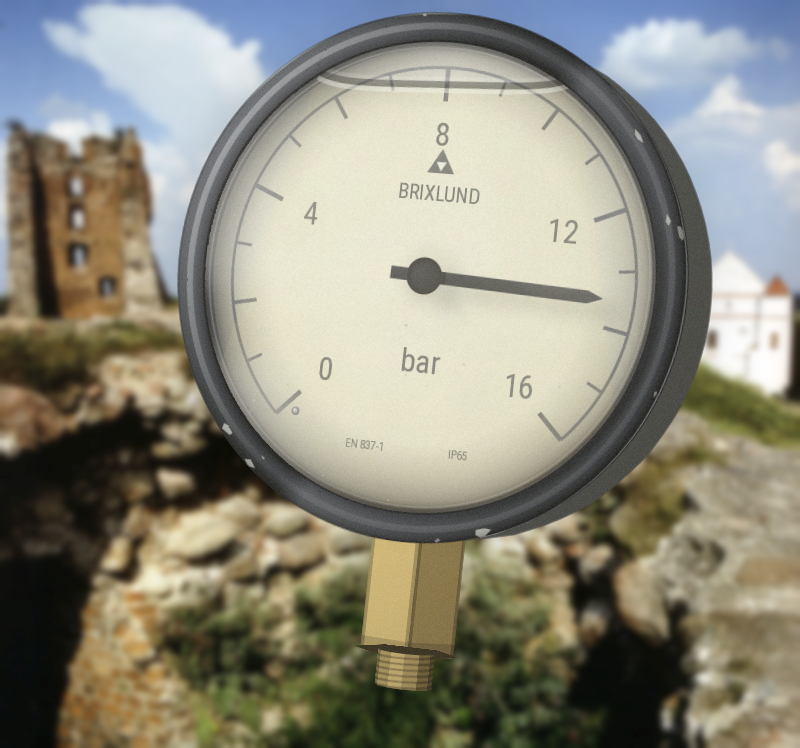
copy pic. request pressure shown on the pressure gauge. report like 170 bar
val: 13.5 bar
